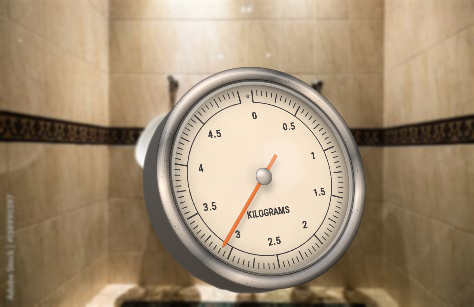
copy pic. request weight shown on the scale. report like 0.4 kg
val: 3.1 kg
